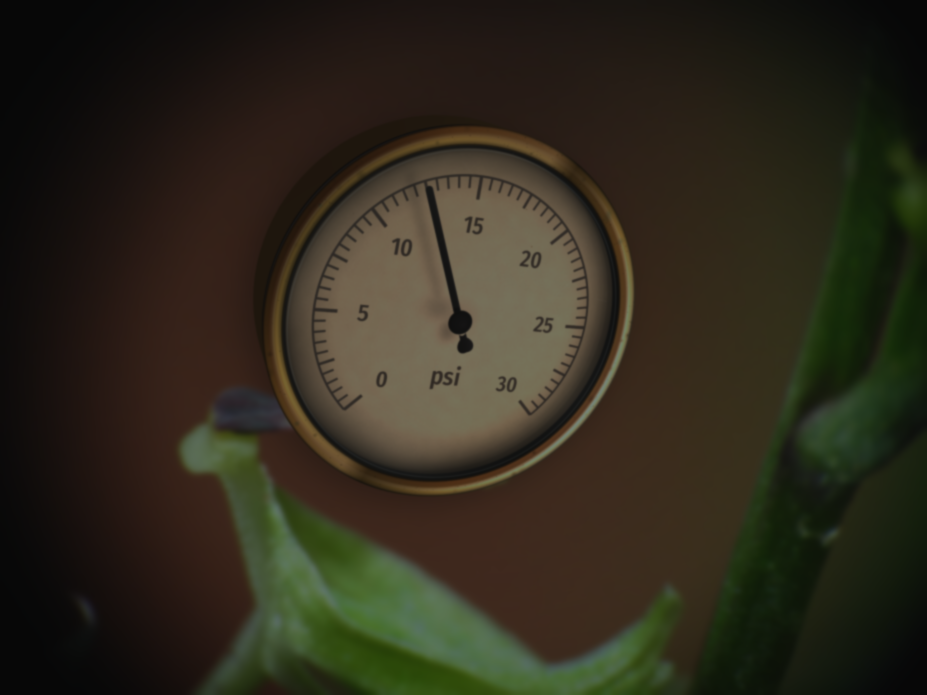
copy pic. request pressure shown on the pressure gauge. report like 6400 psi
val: 12.5 psi
